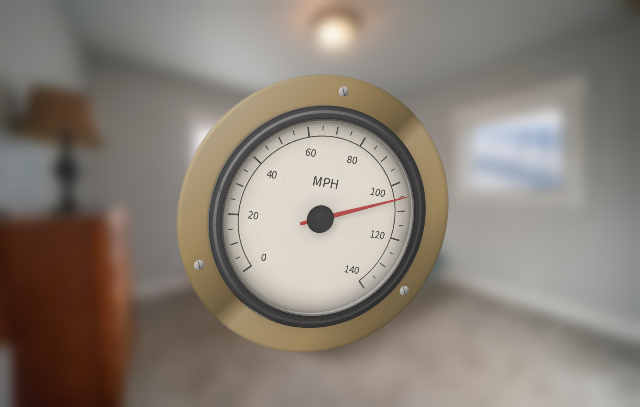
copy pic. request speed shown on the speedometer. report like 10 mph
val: 105 mph
